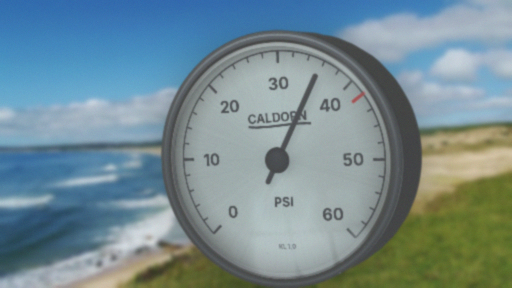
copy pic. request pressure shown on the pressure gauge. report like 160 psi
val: 36 psi
